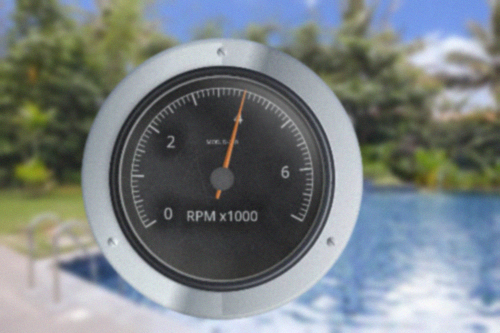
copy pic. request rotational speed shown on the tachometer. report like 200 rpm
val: 4000 rpm
